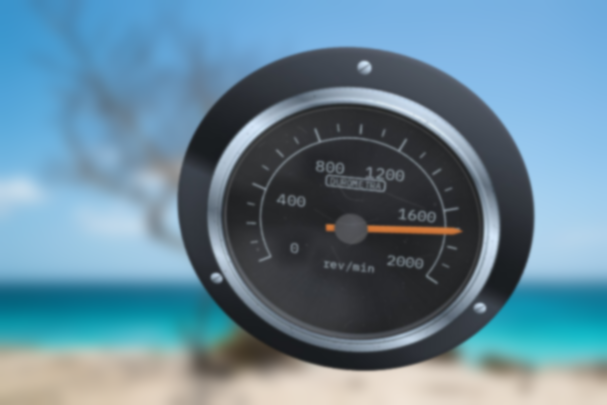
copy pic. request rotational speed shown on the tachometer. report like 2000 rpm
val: 1700 rpm
